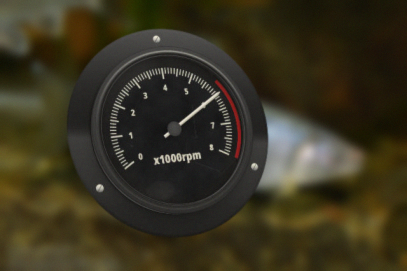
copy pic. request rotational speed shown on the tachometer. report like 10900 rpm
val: 6000 rpm
